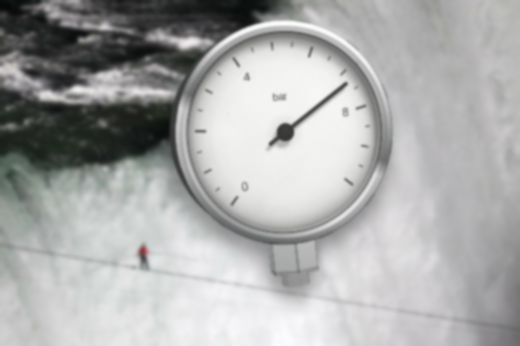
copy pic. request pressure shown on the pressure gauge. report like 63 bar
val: 7.25 bar
